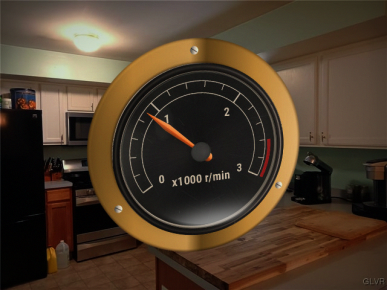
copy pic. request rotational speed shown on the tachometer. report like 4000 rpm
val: 900 rpm
